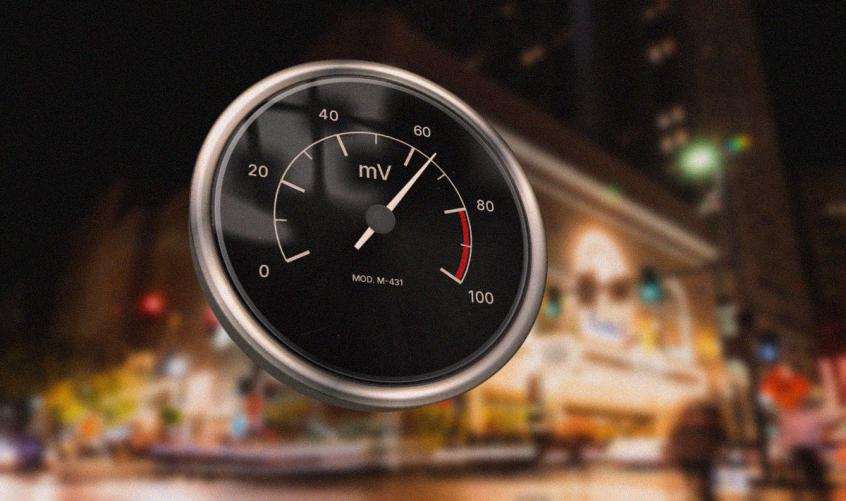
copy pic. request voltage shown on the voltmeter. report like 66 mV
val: 65 mV
